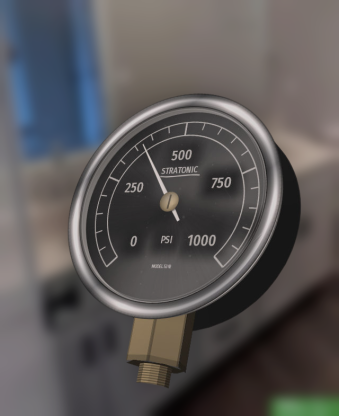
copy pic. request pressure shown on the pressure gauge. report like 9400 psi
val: 375 psi
